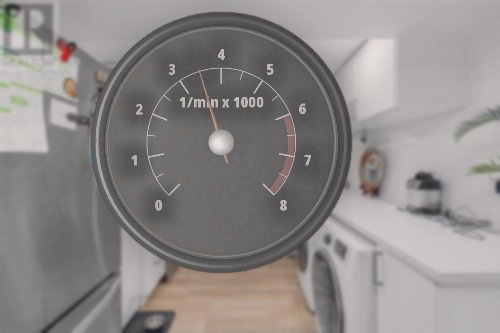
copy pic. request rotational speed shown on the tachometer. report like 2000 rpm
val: 3500 rpm
